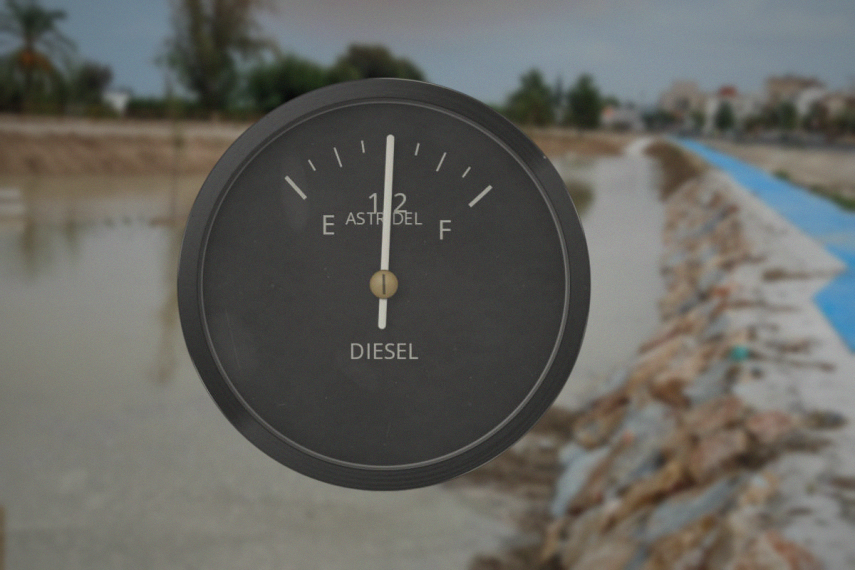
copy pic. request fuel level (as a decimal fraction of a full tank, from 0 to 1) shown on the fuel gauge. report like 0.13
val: 0.5
